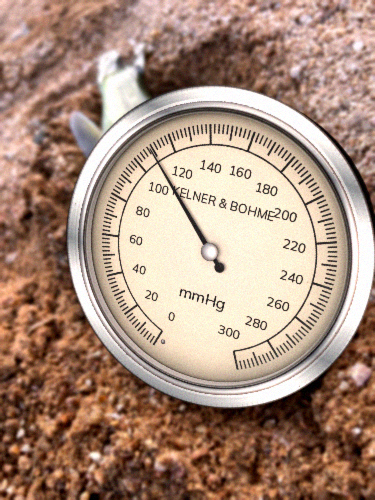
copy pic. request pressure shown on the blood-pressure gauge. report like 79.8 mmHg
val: 110 mmHg
